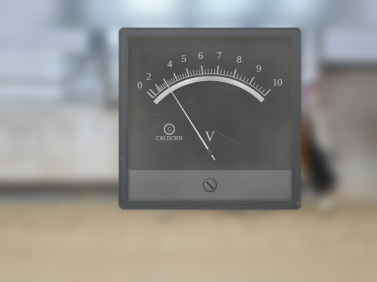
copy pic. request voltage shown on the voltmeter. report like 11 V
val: 3 V
